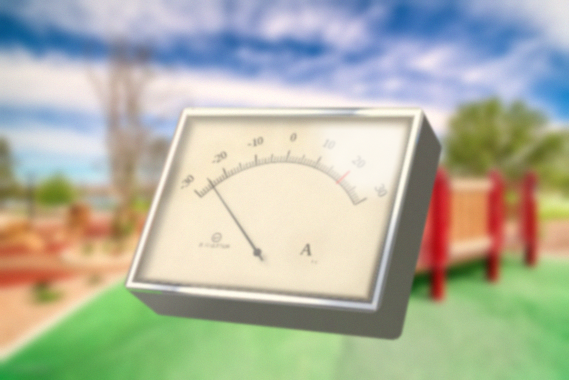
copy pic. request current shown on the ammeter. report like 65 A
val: -25 A
